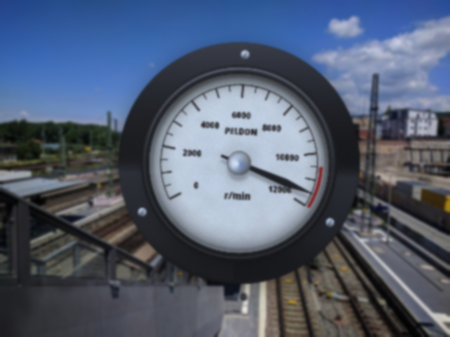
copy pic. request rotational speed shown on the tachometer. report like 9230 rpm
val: 11500 rpm
